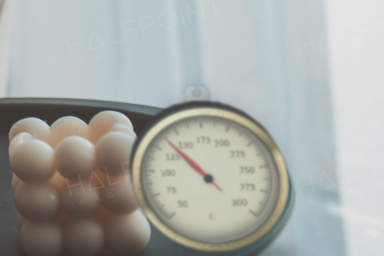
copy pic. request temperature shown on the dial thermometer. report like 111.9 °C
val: 137.5 °C
